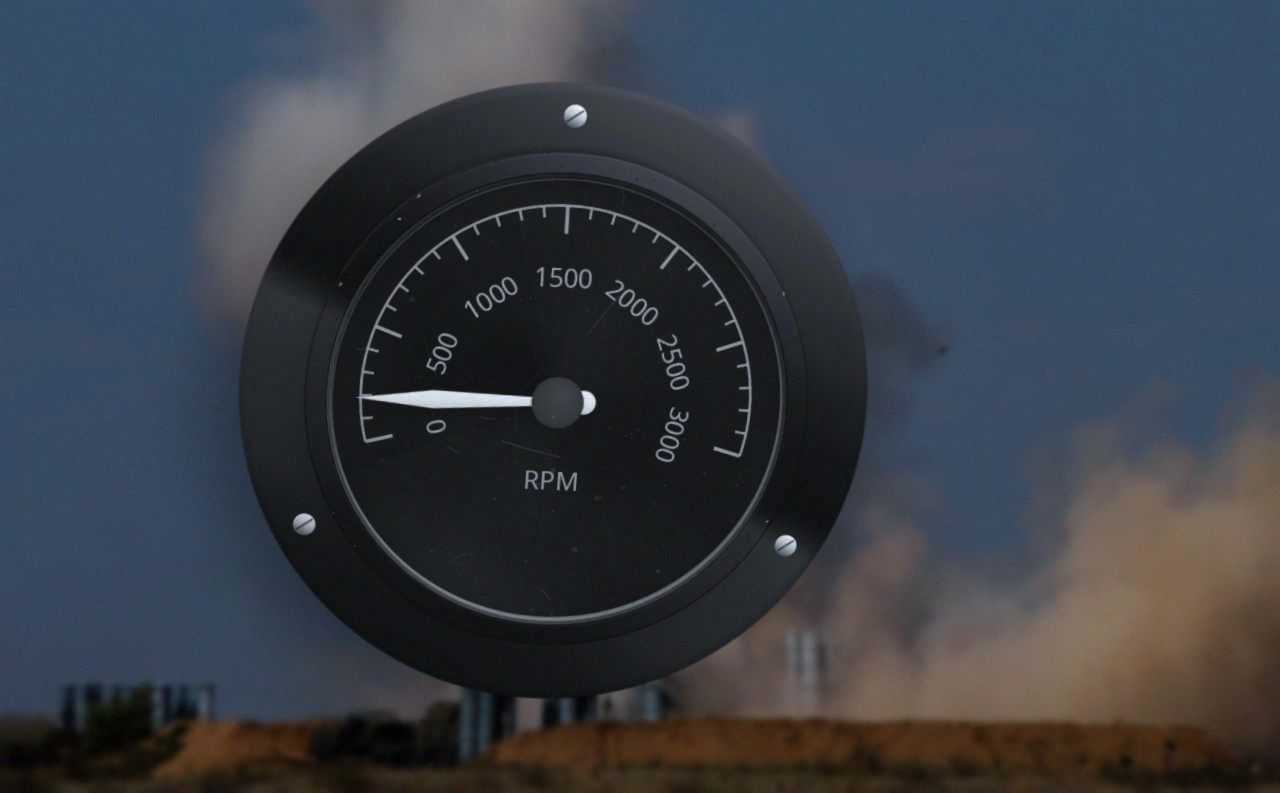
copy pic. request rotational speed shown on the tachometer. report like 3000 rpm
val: 200 rpm
